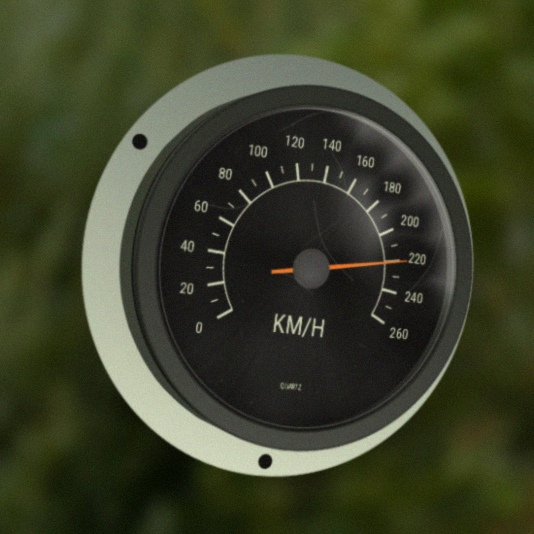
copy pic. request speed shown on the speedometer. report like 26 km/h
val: 220 km/h
